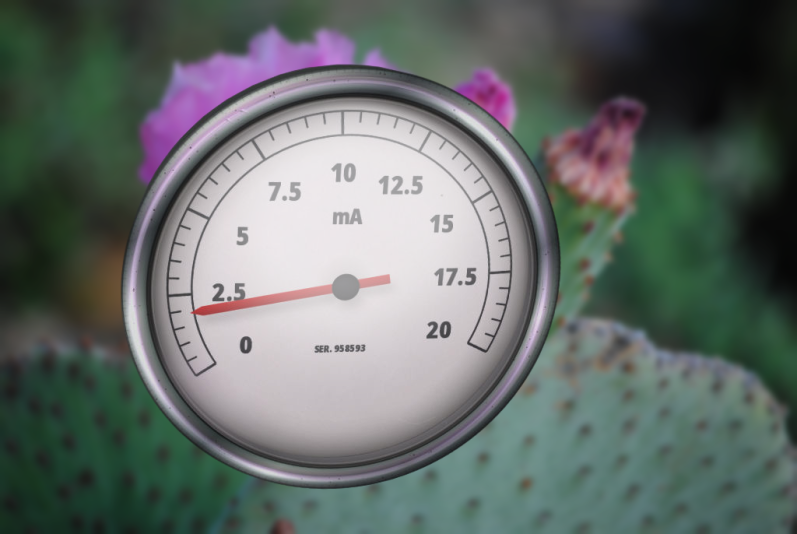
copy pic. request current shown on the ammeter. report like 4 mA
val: 2 mA
